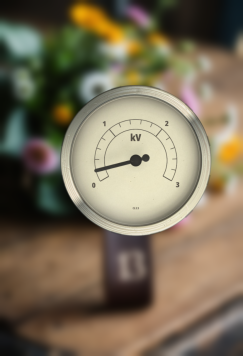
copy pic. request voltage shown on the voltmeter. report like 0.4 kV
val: 0.2 kV
